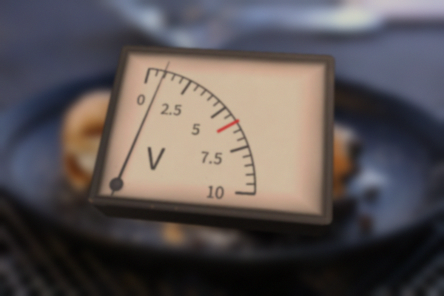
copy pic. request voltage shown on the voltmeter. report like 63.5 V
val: 1 V
